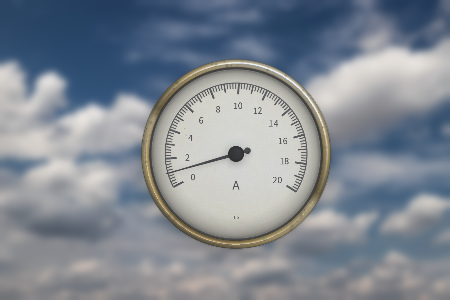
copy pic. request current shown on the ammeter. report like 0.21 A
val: 1 A
